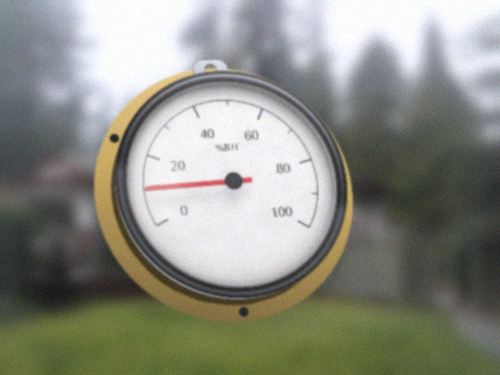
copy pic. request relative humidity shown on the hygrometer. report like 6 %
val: 10 %
